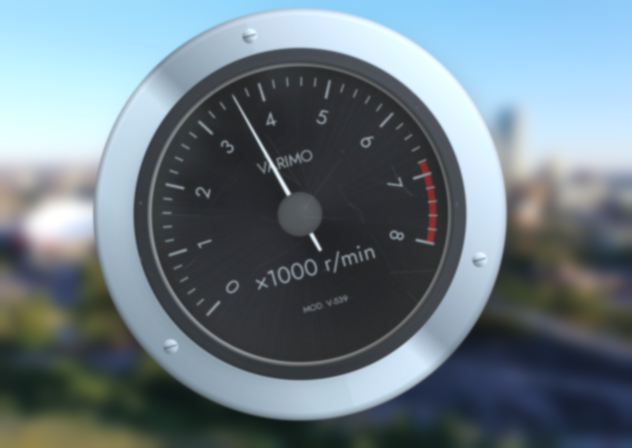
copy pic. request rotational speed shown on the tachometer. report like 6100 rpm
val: 3600 rpm
